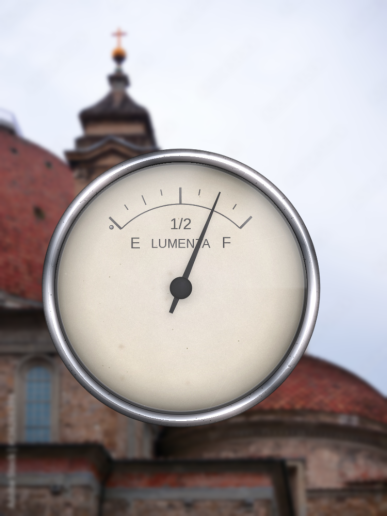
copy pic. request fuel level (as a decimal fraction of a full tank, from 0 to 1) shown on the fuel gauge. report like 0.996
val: 0.75
